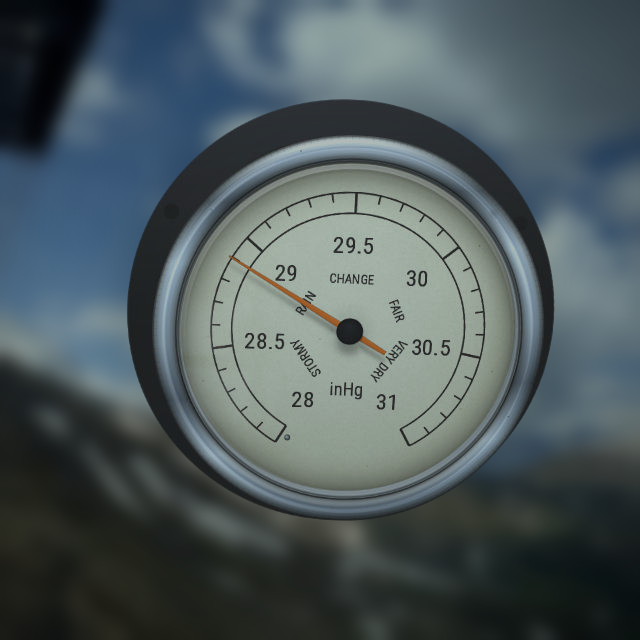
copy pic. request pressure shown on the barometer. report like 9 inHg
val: 28.9 inHg
